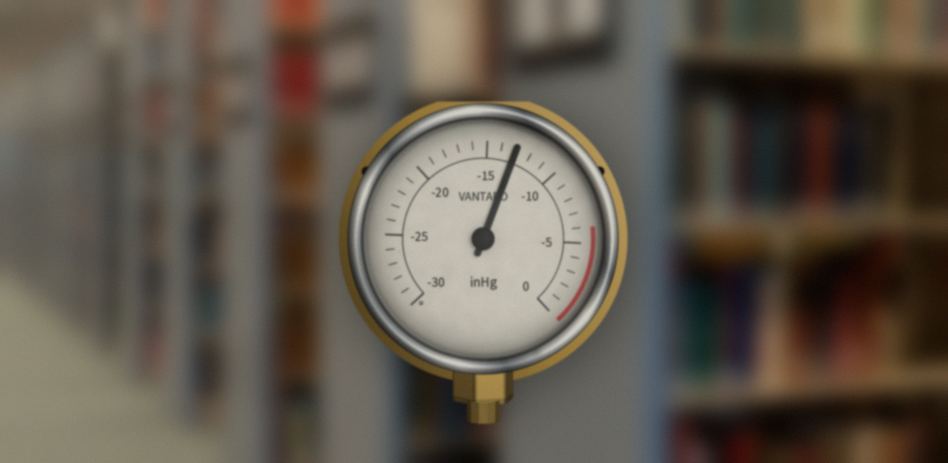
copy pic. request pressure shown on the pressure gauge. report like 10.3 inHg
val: -13 inHg
